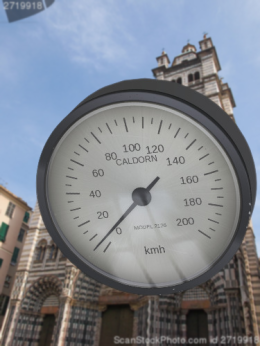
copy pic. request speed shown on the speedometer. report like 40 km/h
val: 5 km/h
